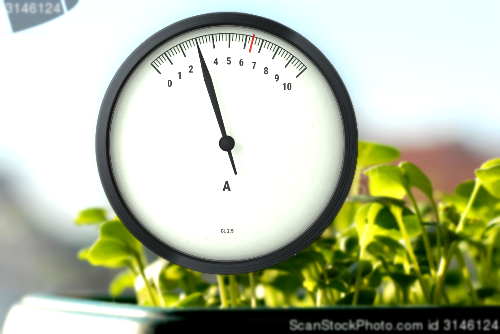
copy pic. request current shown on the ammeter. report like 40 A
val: 3 A
